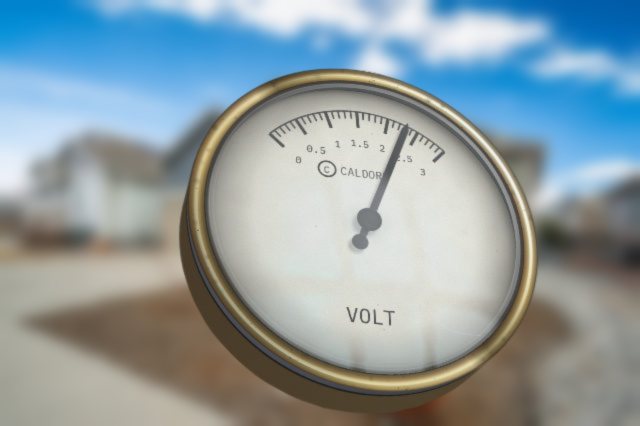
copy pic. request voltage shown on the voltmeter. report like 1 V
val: 2.3 V
